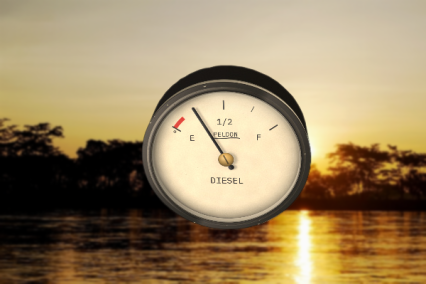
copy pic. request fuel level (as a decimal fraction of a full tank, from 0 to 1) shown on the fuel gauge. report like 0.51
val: 0.25
